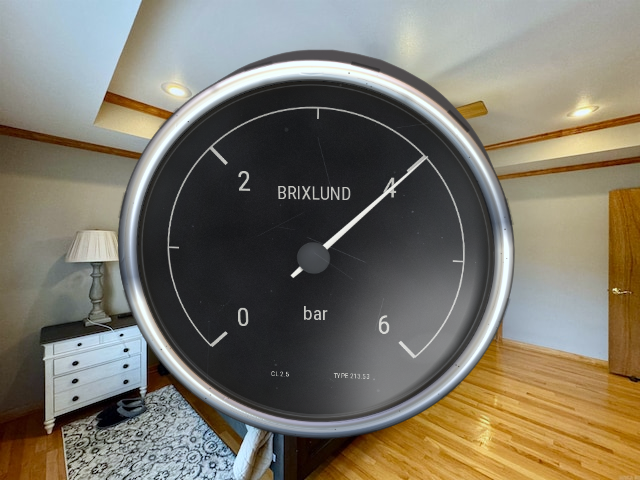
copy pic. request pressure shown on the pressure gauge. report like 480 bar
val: 4 bar
